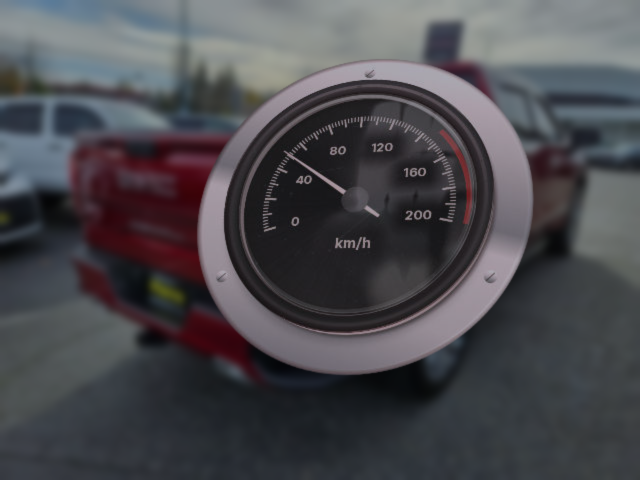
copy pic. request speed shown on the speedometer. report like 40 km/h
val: 50 km/h
